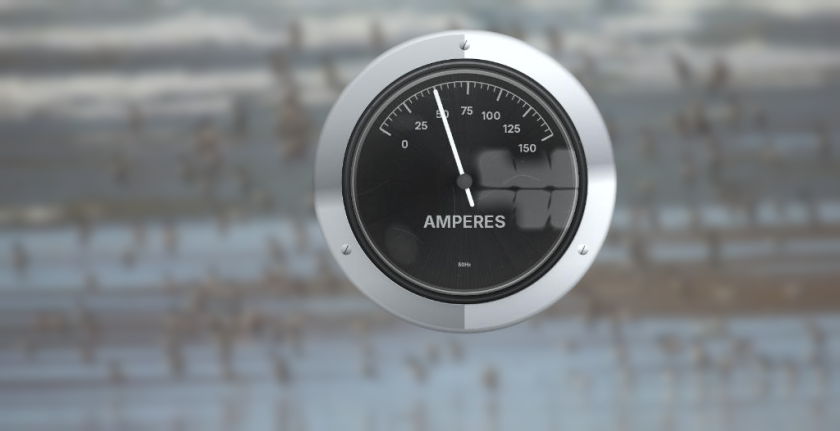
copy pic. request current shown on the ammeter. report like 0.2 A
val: 50 A
